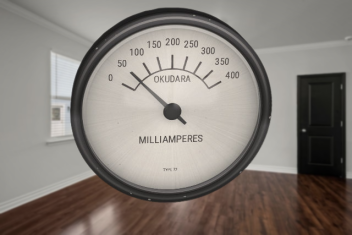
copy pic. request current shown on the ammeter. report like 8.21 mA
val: 50 mA
